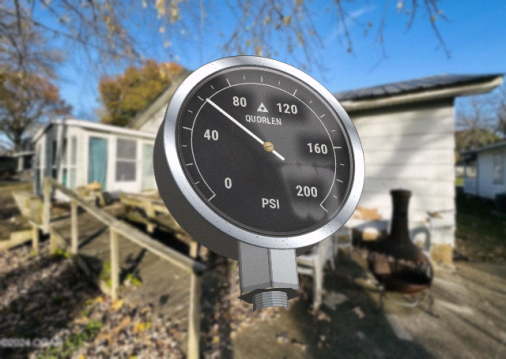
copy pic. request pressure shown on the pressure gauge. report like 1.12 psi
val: 60 psi
